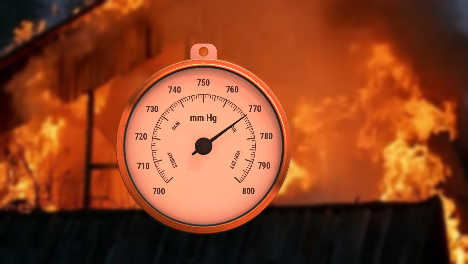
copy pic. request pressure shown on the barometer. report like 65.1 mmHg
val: 770 mmHg
